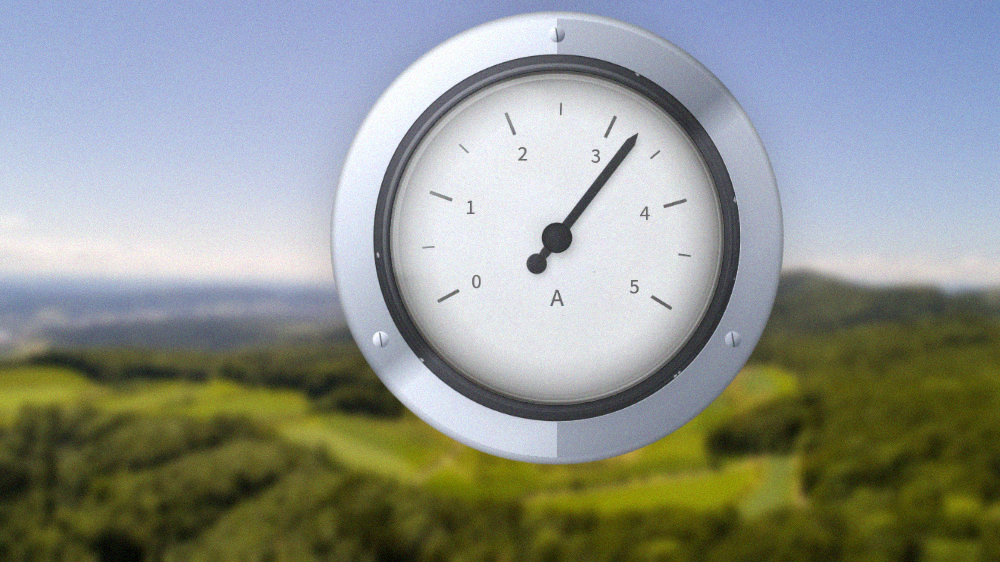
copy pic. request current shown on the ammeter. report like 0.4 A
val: 3.25 A
